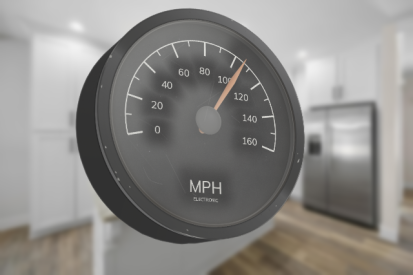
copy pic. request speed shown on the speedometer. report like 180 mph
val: 105 mph
